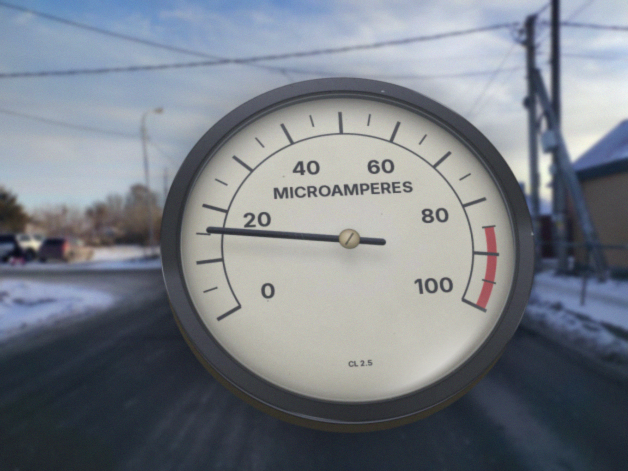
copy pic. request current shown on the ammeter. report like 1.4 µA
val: 15 µA
